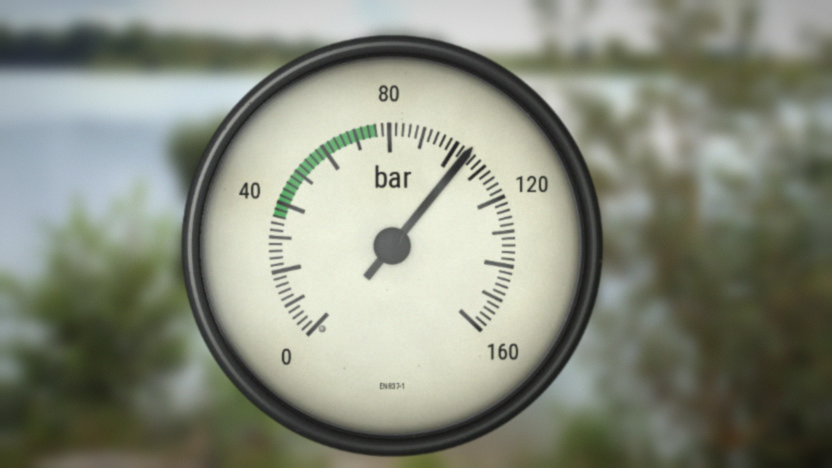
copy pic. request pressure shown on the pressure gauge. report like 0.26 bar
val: 104 bar
